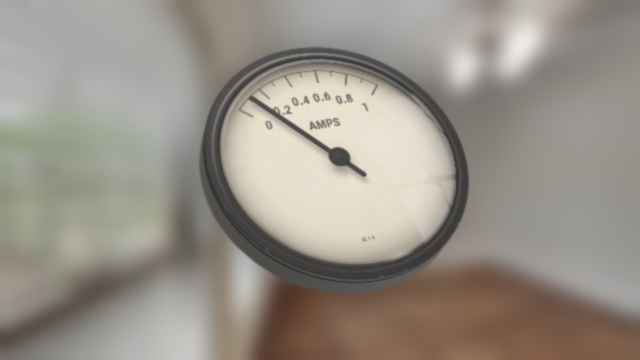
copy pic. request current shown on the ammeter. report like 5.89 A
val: 0.1 A
